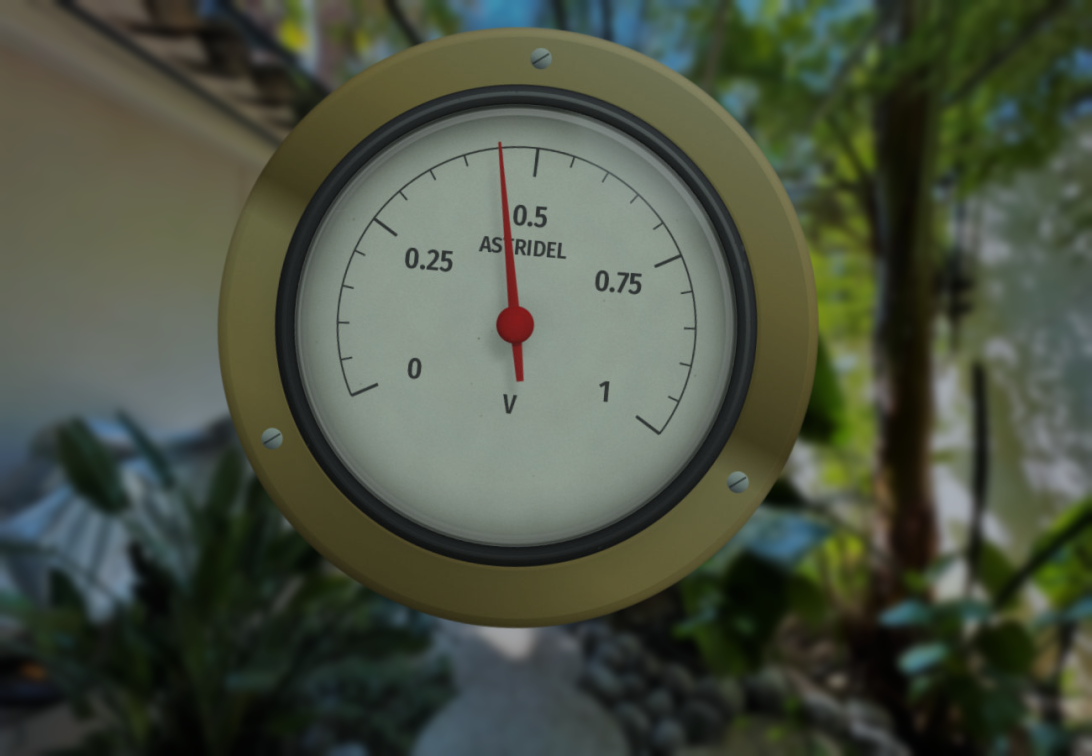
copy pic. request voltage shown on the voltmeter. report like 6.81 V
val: 0.45 V
